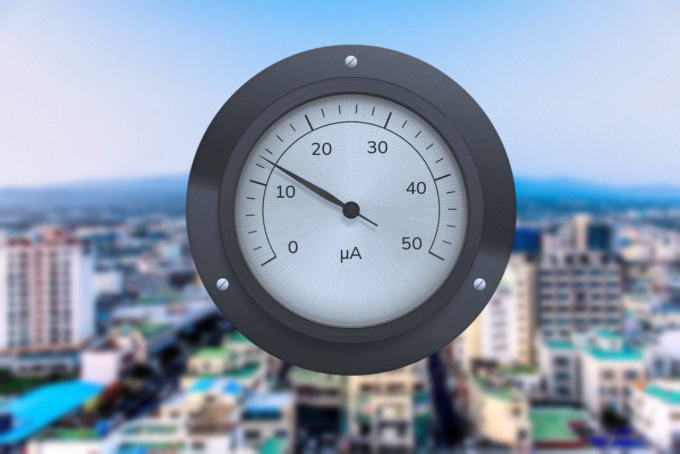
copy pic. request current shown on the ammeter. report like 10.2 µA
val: 13 µA
